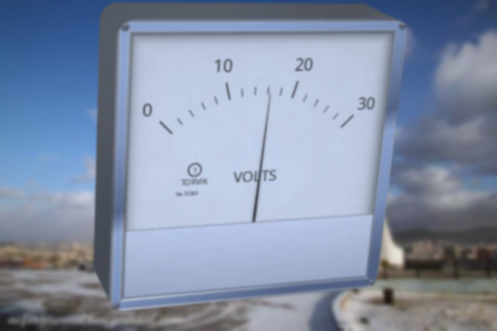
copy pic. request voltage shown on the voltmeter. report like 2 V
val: 16 V
